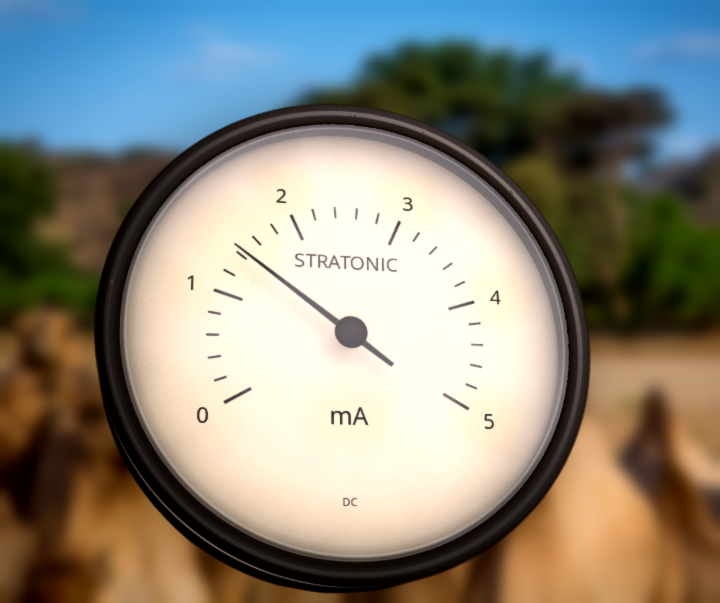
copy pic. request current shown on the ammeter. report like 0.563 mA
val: 1.4 mA
